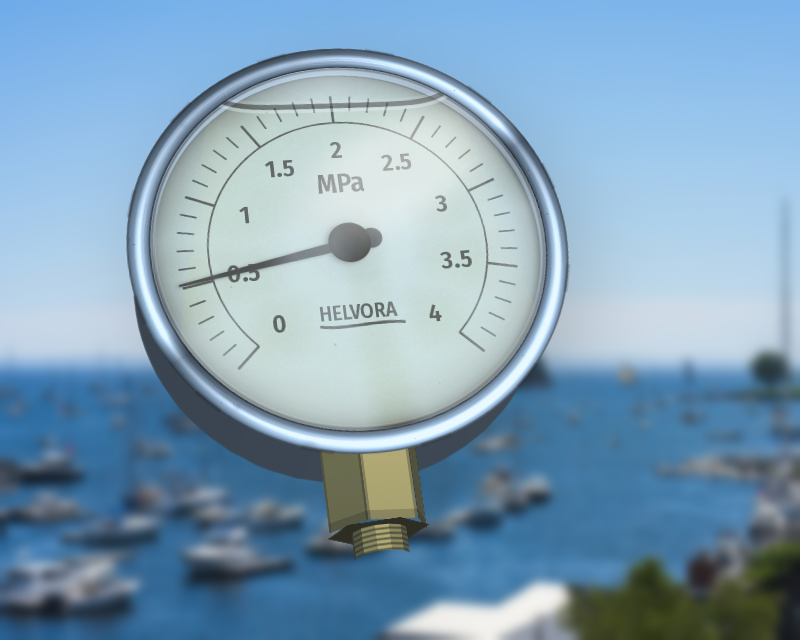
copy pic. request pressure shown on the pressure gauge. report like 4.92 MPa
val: 0.5 MPa
